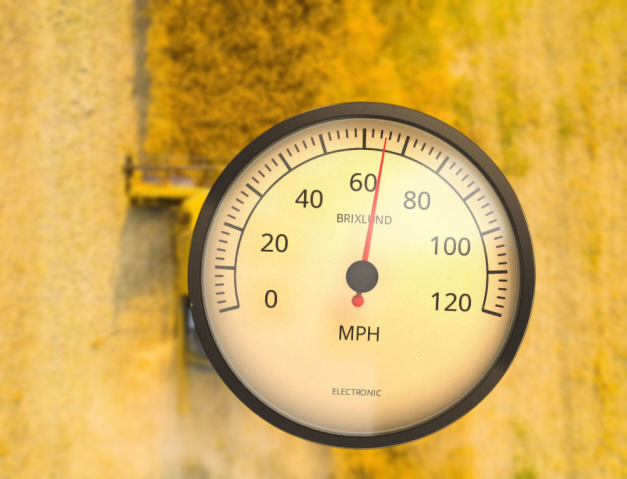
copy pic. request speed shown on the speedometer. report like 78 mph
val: 65 mph
